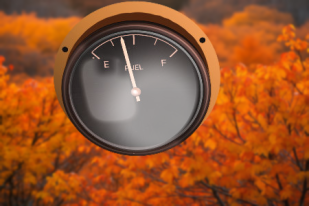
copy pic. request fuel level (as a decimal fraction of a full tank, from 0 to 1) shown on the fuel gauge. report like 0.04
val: 0.375
